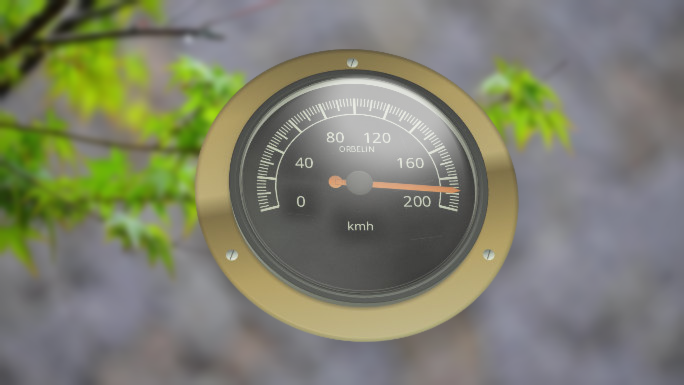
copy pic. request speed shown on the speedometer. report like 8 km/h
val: 190 km/h
